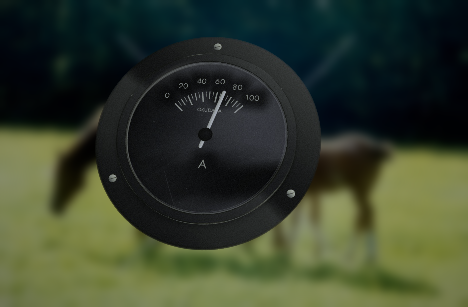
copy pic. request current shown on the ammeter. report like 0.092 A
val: 70 A
